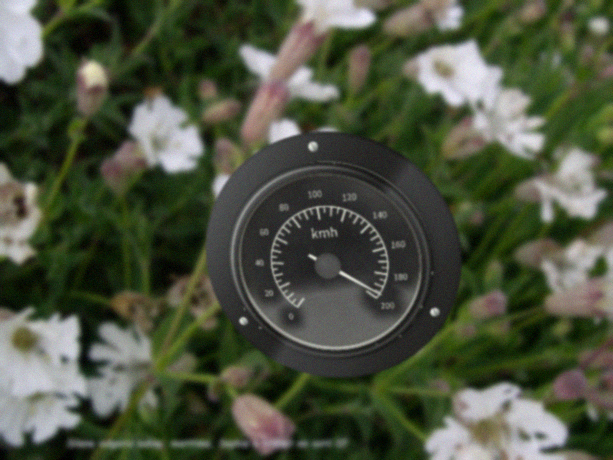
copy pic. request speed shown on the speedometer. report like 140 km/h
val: 195 km/h
